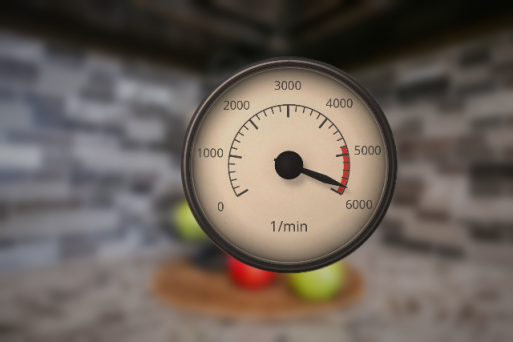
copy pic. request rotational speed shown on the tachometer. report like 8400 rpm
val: 5800 rpm
